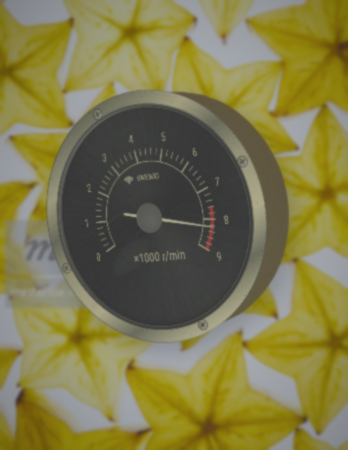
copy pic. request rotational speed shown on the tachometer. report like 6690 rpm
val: 8200 rpm
